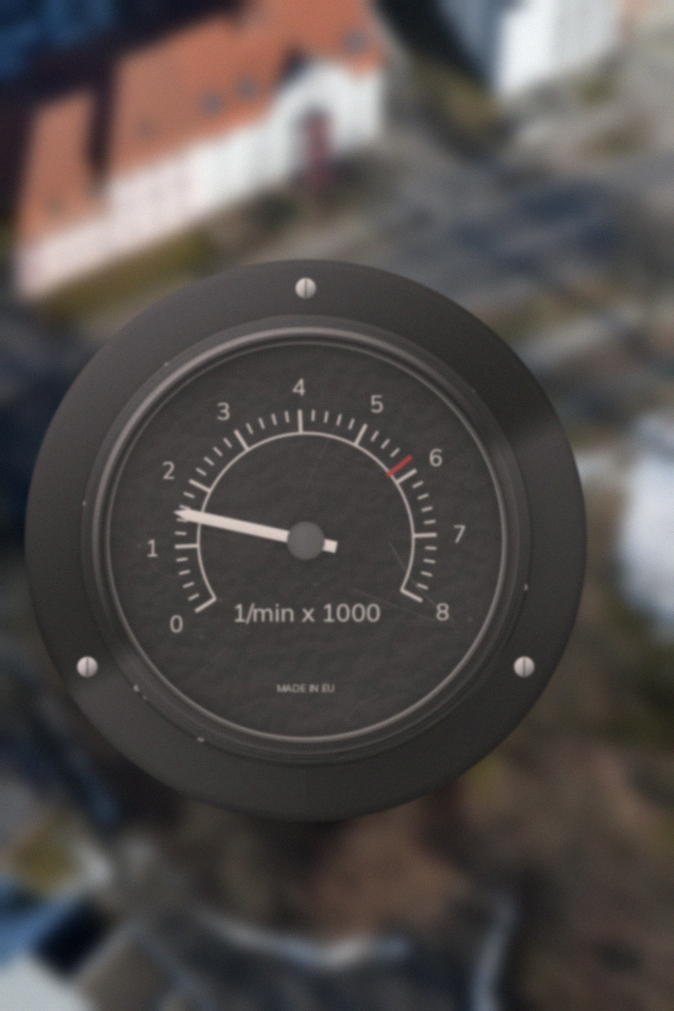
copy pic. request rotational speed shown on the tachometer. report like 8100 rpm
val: 1500 rpm
